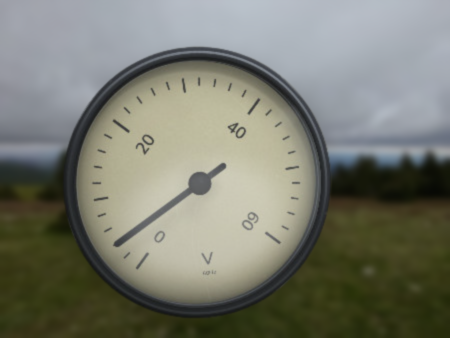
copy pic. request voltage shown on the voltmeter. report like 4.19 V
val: 4 V
